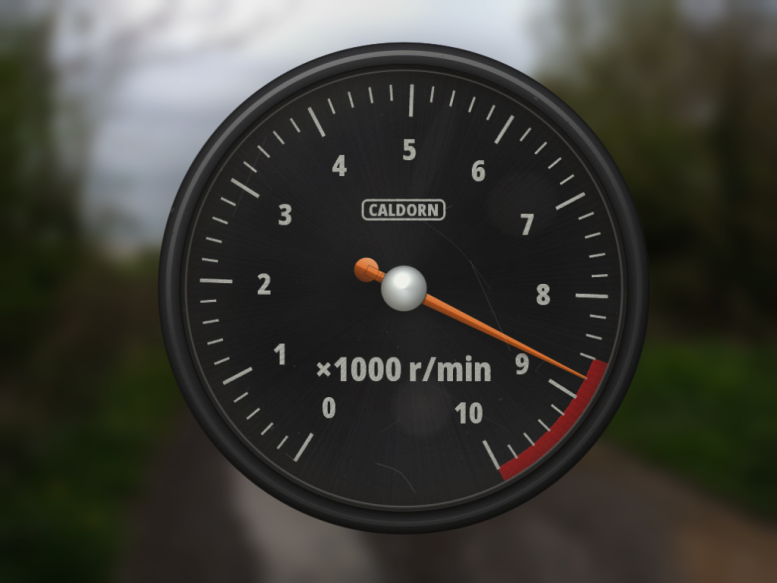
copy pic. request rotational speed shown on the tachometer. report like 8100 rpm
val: 8800 rpm
